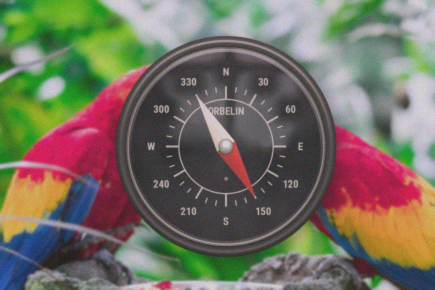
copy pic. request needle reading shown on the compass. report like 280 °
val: 150 °
